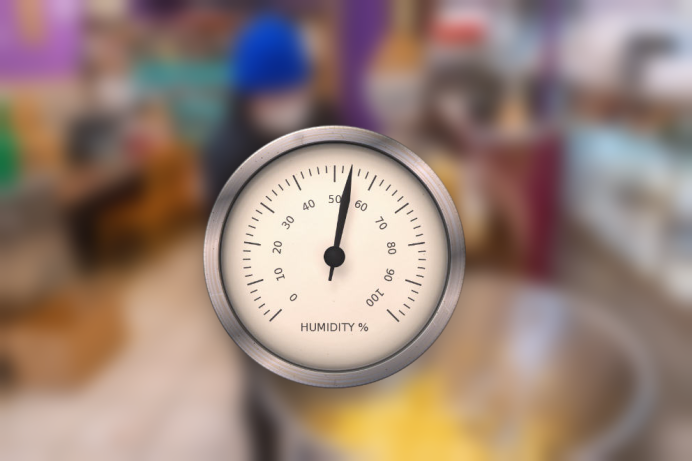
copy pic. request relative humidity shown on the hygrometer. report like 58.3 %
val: 54 %
